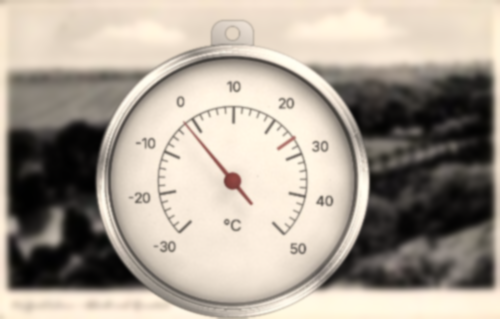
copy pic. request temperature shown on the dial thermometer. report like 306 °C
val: -2 °C
